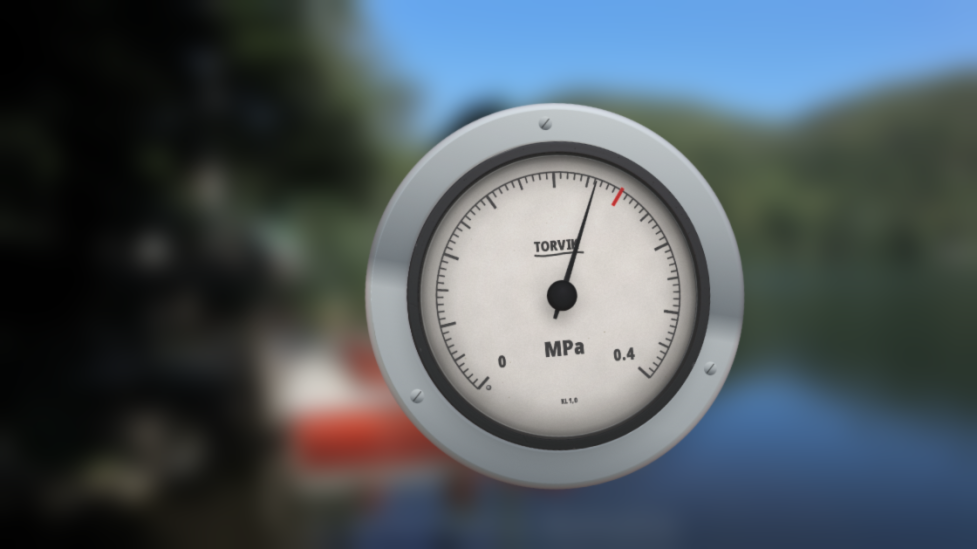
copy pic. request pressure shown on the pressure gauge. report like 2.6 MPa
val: 0.23 MPa
